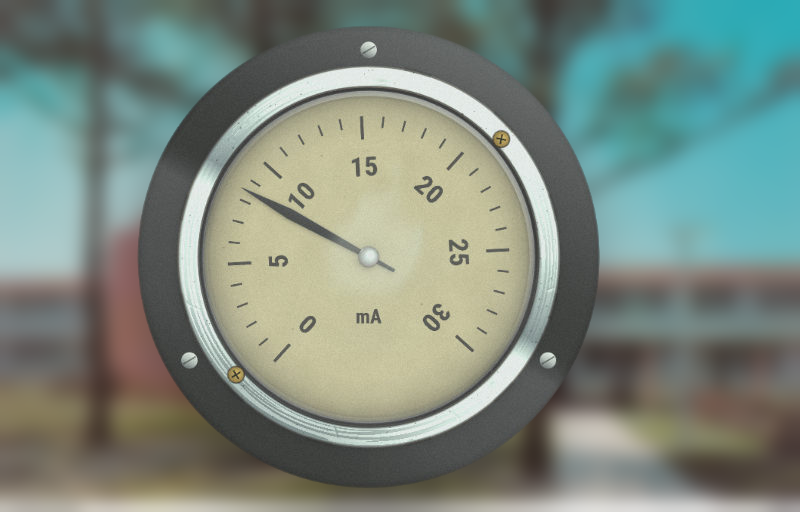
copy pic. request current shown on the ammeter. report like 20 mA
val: 8.5 mA
